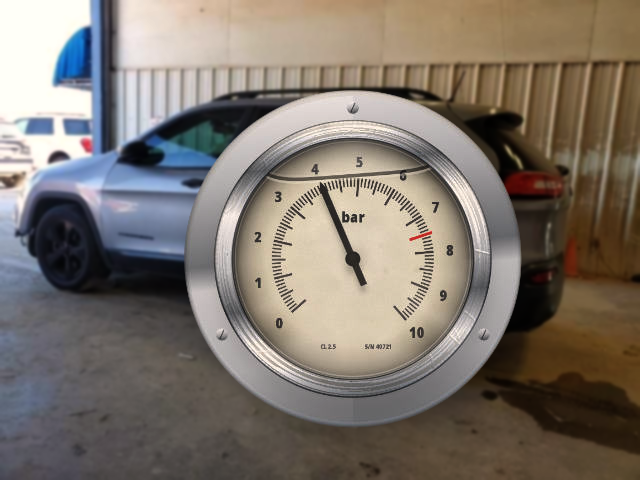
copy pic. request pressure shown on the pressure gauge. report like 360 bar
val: 4 bar
